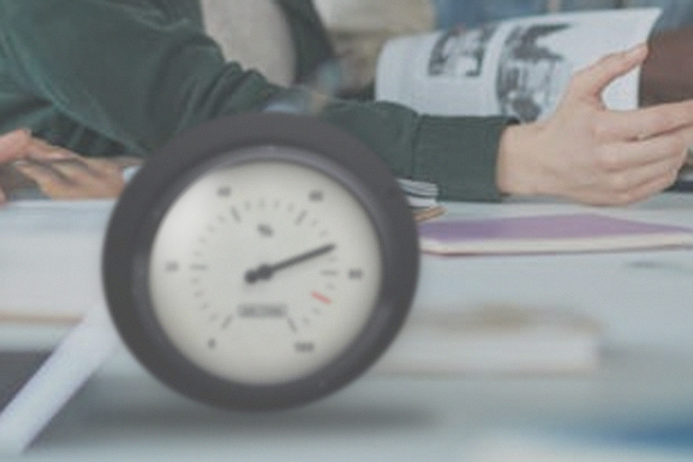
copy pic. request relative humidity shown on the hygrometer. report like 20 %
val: 72 %
